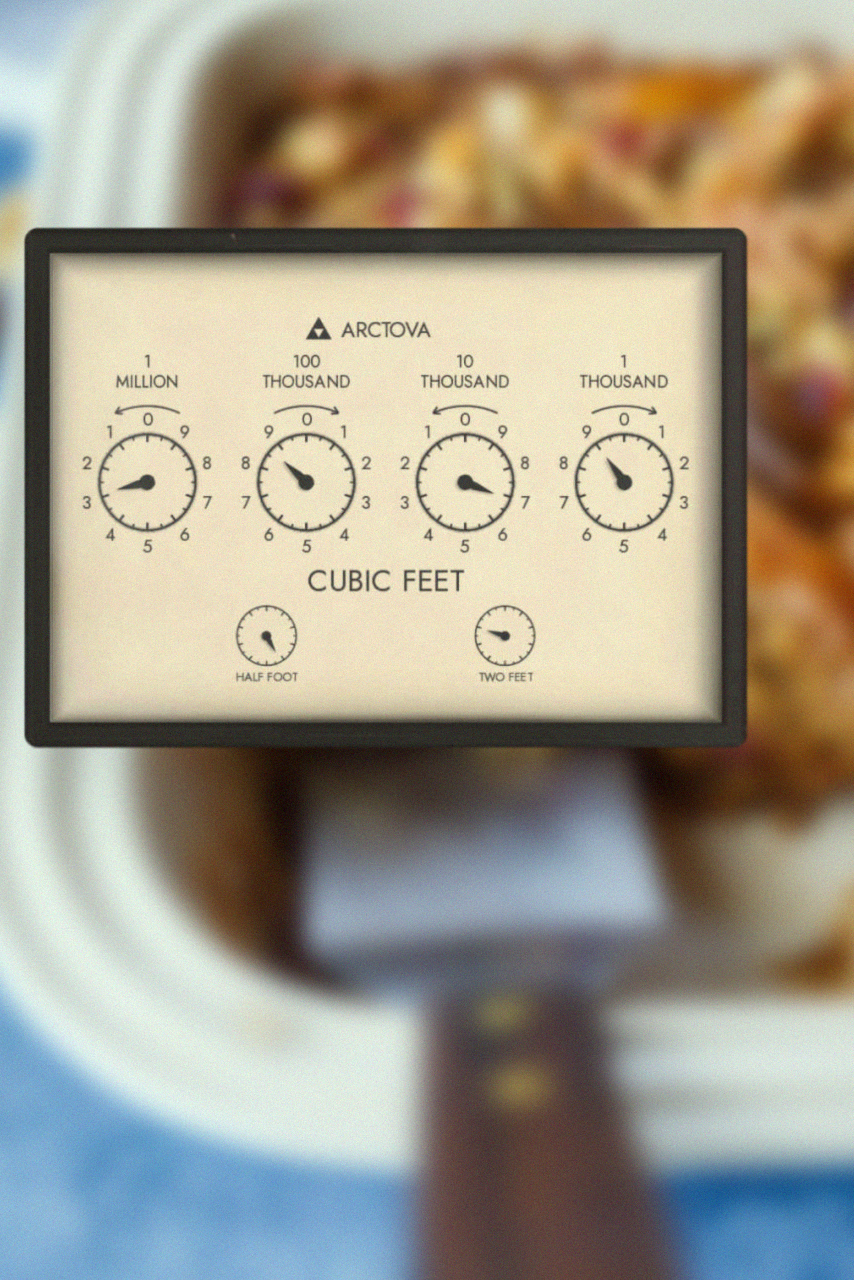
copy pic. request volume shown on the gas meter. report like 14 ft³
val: 286900 ft³
